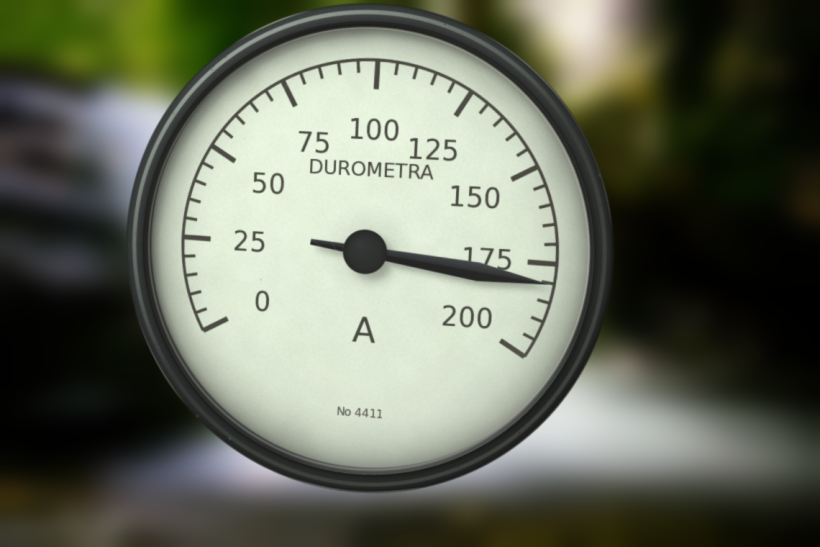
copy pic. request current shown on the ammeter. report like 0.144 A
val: 180 A
